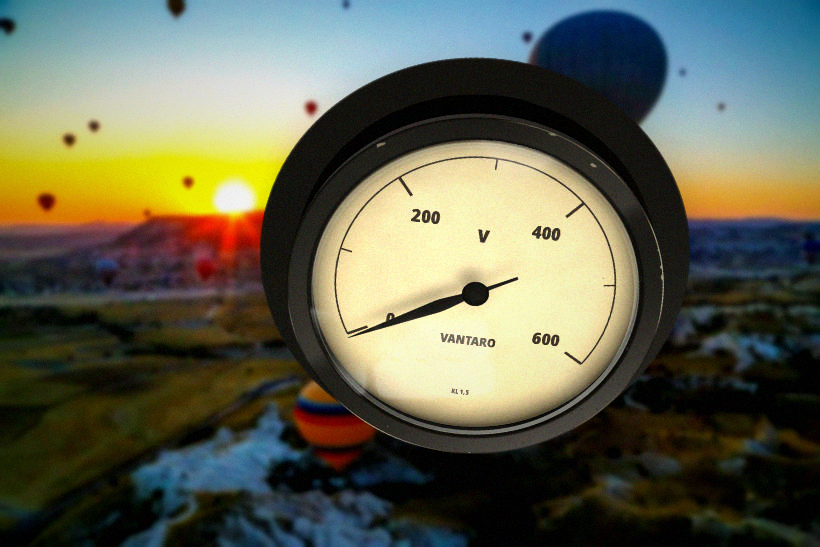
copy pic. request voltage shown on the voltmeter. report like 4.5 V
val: 0 V
